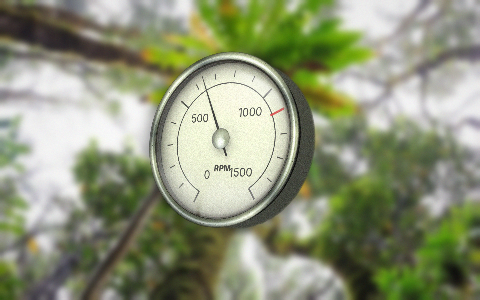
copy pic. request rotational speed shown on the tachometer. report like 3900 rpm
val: 650 rpm
